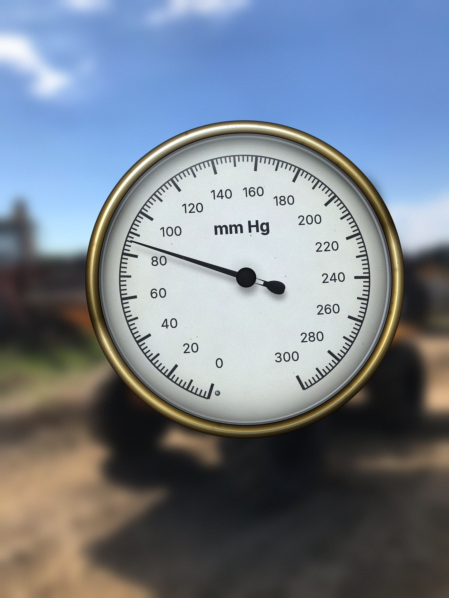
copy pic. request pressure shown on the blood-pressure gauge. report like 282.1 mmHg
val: 86 mmHg
